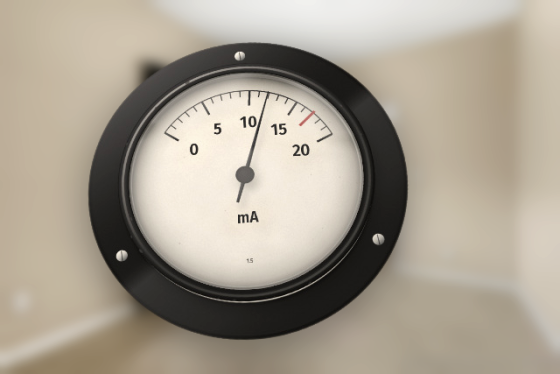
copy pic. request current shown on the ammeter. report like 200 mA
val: 12 mA
